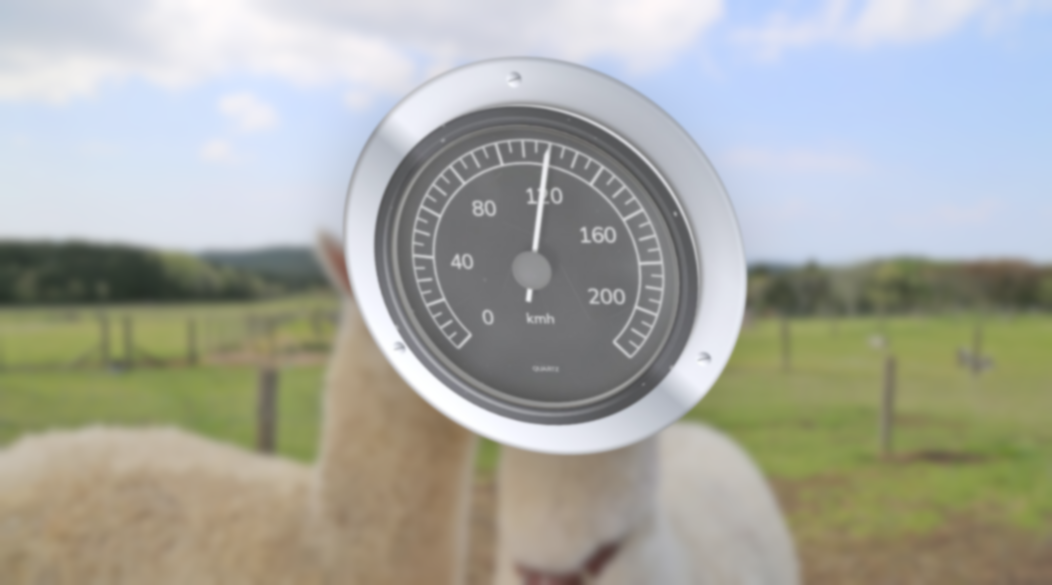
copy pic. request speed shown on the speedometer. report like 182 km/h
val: 120 km/h
